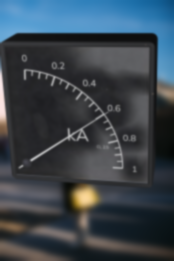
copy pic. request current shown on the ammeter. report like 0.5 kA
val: 0.6 kA
